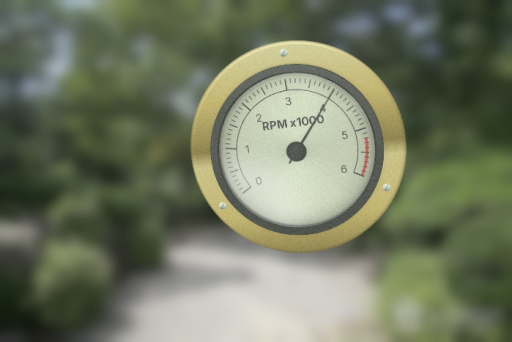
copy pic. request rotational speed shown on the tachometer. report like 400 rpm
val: 4000 rpm
